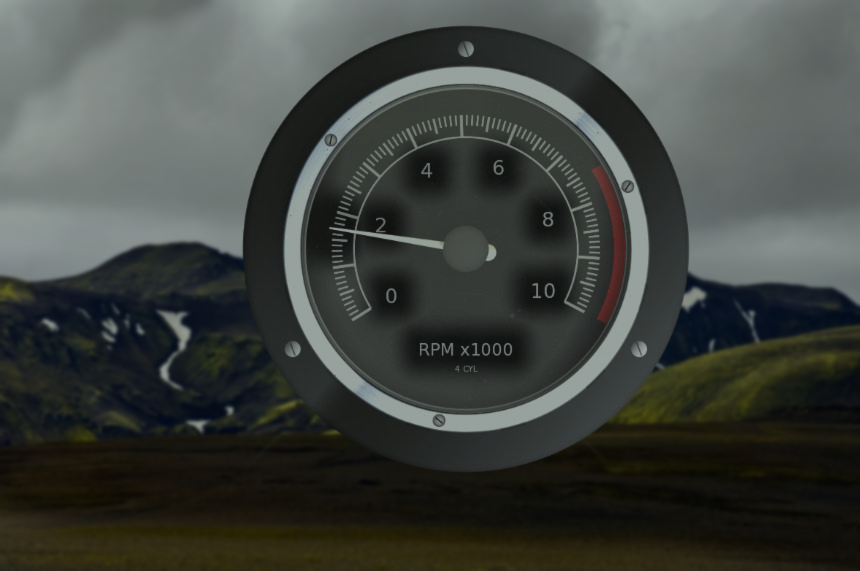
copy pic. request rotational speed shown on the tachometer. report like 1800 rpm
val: 1700 rpm
